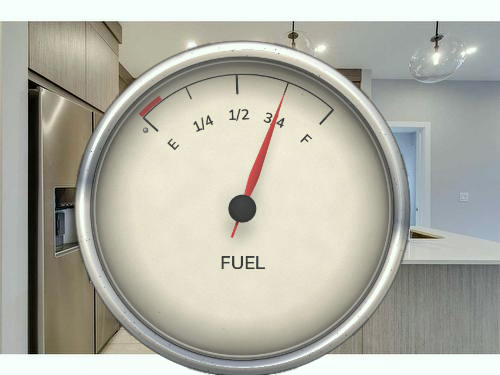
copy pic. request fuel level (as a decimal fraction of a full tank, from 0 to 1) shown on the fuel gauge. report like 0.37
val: 0.75
